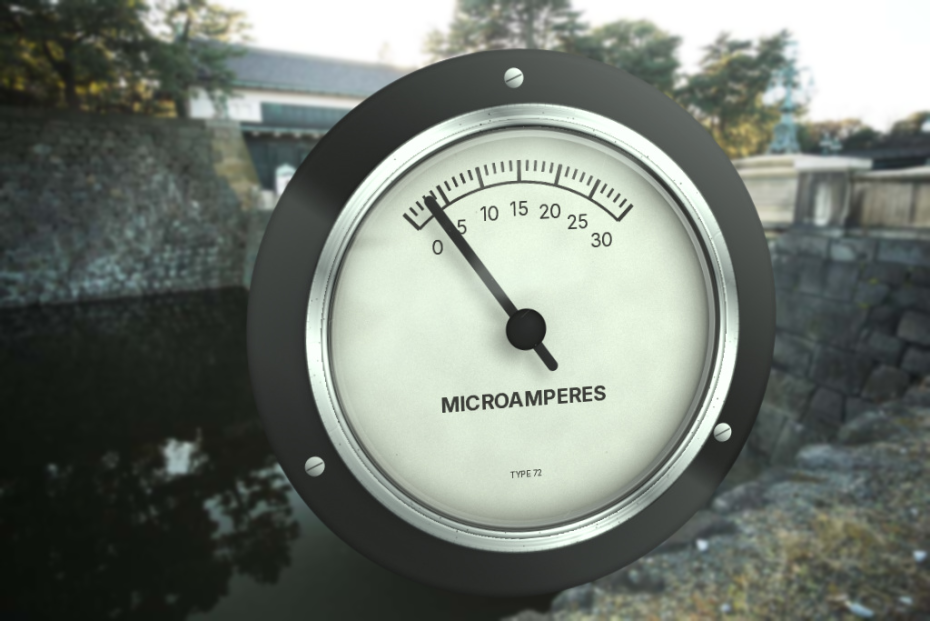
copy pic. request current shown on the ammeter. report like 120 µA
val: 3 µA
